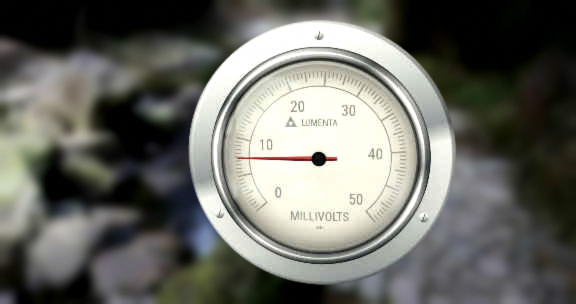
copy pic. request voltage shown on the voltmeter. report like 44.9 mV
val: 7.5 mV
